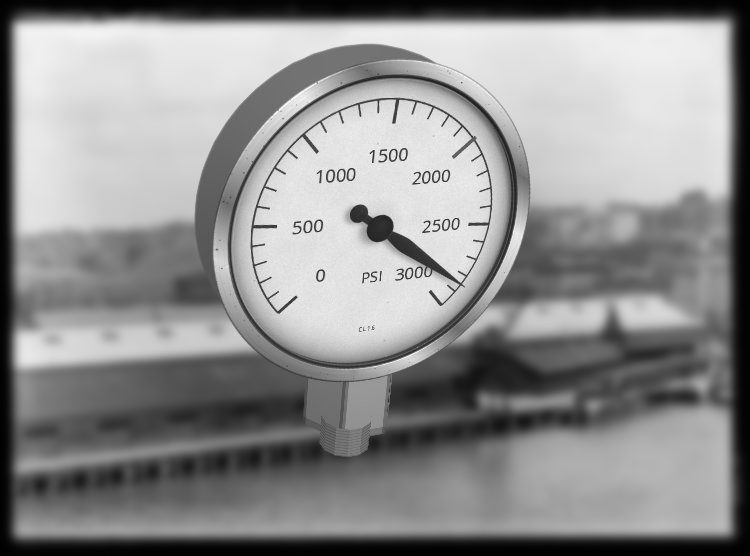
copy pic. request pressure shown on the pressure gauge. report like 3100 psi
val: 2850 psi
